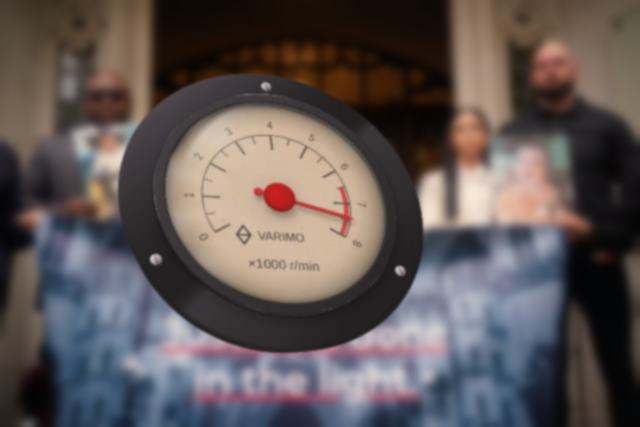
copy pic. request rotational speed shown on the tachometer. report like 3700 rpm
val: 7500 rpm
